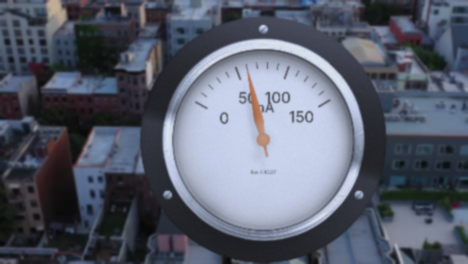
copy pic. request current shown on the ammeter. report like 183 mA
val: 60 mA
